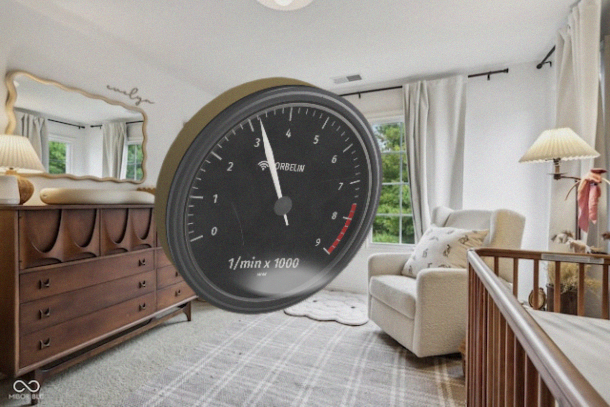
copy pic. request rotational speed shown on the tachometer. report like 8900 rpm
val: 3200 rpm
